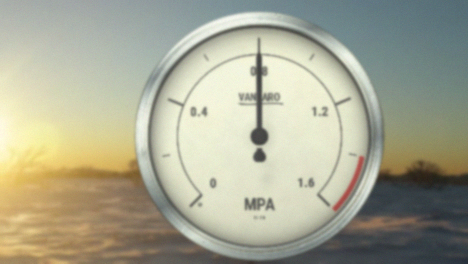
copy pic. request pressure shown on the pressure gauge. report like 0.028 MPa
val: 0.8 MPa
